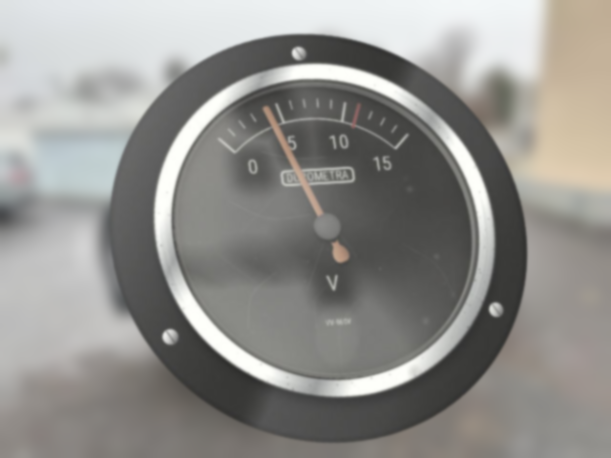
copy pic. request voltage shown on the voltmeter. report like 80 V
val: 4 V
